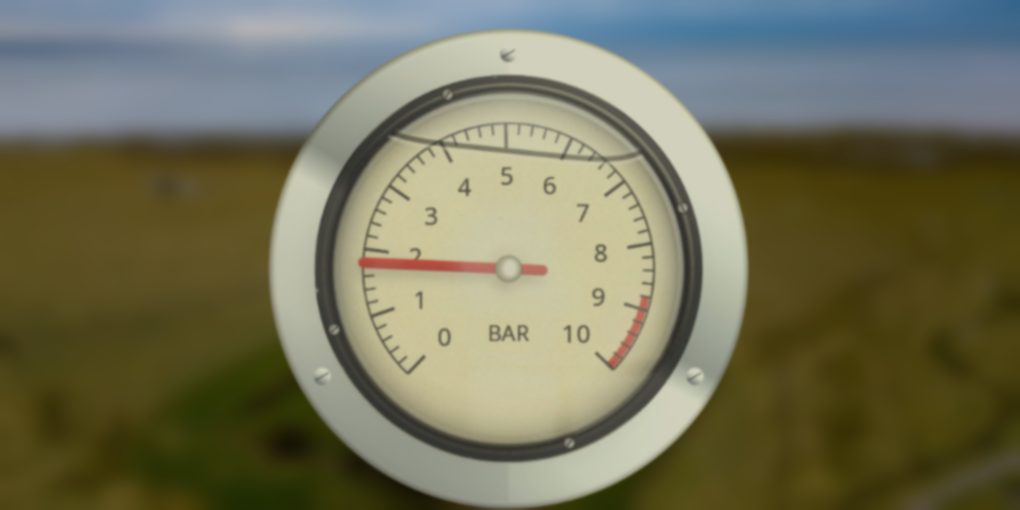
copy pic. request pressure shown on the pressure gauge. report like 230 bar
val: 1.8 bar
